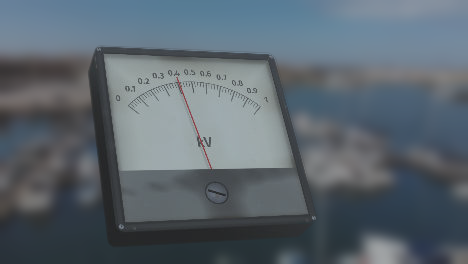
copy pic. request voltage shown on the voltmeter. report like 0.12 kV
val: 0.4 kV
